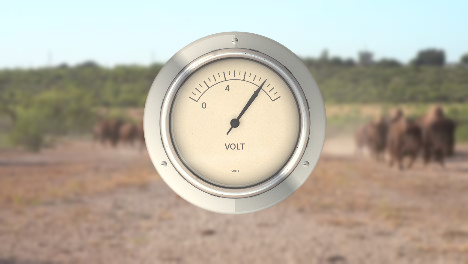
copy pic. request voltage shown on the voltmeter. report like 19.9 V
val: 8 V
